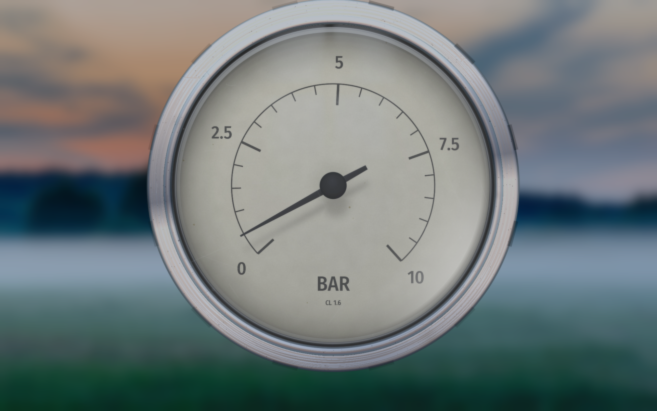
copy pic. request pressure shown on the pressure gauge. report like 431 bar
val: 0.5 bar
